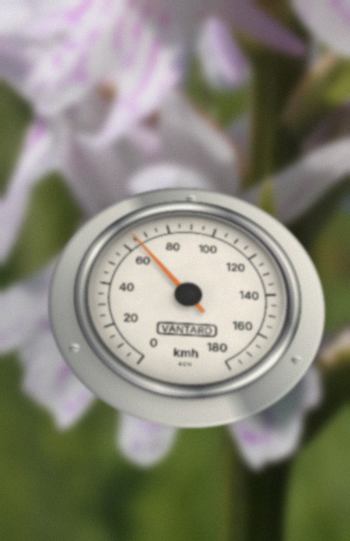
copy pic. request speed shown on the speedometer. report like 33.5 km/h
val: 65 km/h
